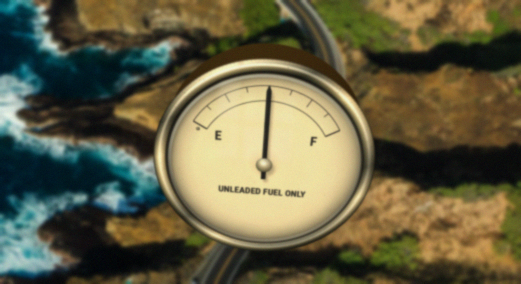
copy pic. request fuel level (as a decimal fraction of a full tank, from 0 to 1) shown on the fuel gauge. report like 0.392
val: 0.5
